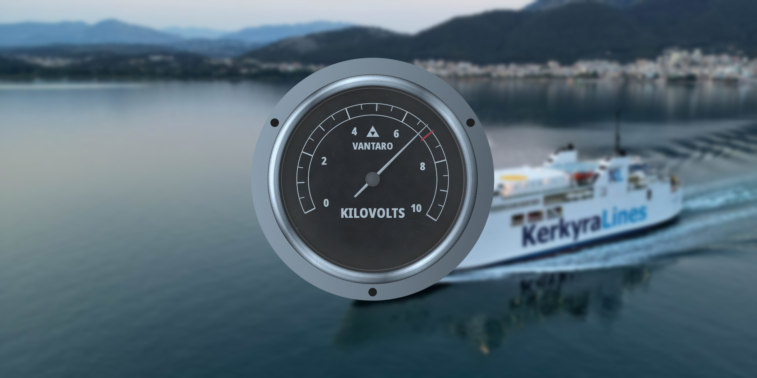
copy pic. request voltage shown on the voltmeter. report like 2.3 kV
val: 6.75 kV
